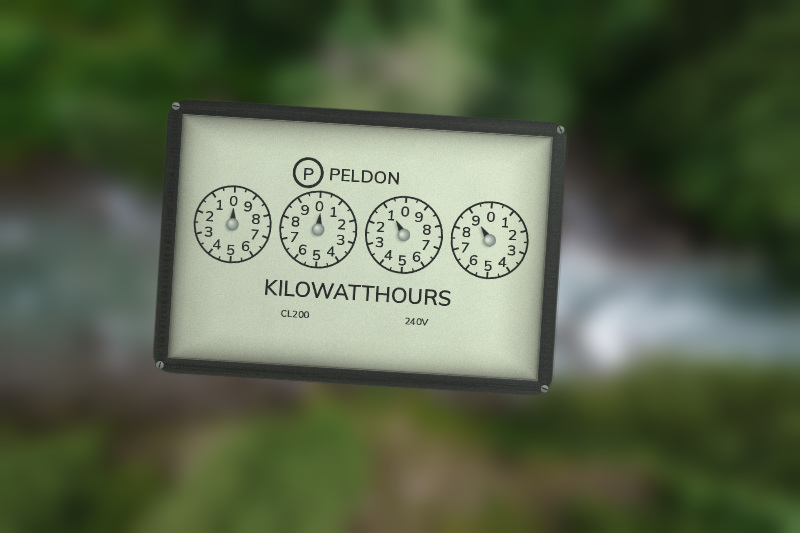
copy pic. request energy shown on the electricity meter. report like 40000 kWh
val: 9 kWh
